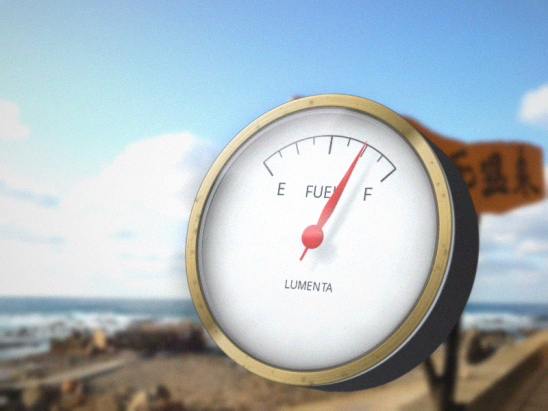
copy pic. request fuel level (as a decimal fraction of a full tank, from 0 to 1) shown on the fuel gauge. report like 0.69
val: 0.75
